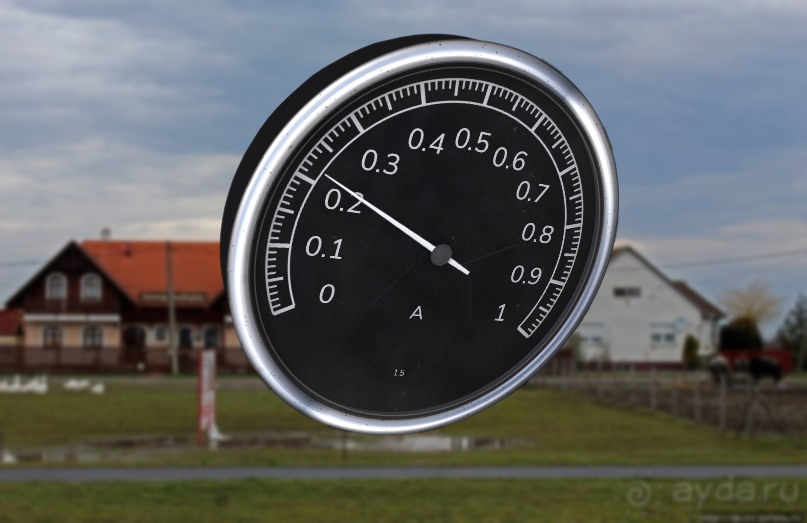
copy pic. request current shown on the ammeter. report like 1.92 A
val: 0.22 A
